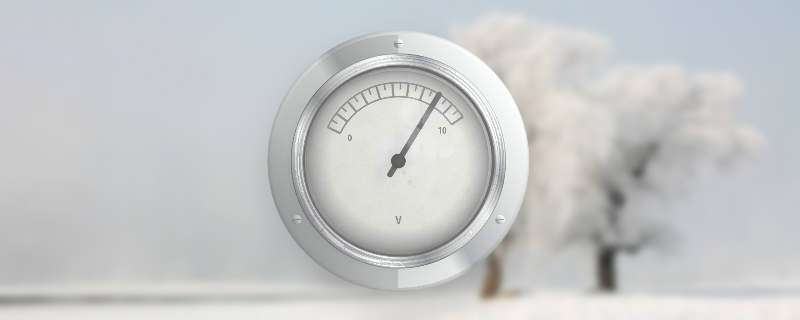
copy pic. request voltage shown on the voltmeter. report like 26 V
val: 8 V
